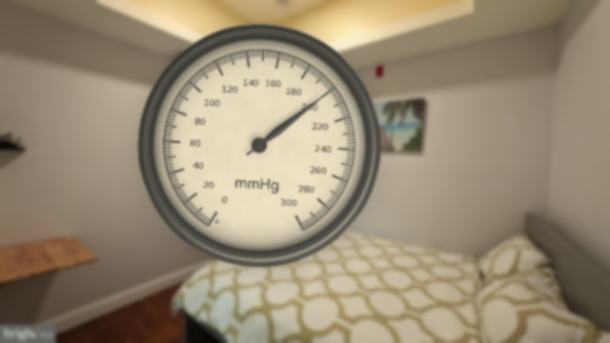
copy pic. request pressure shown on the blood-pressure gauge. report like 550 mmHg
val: 200 mmHg
